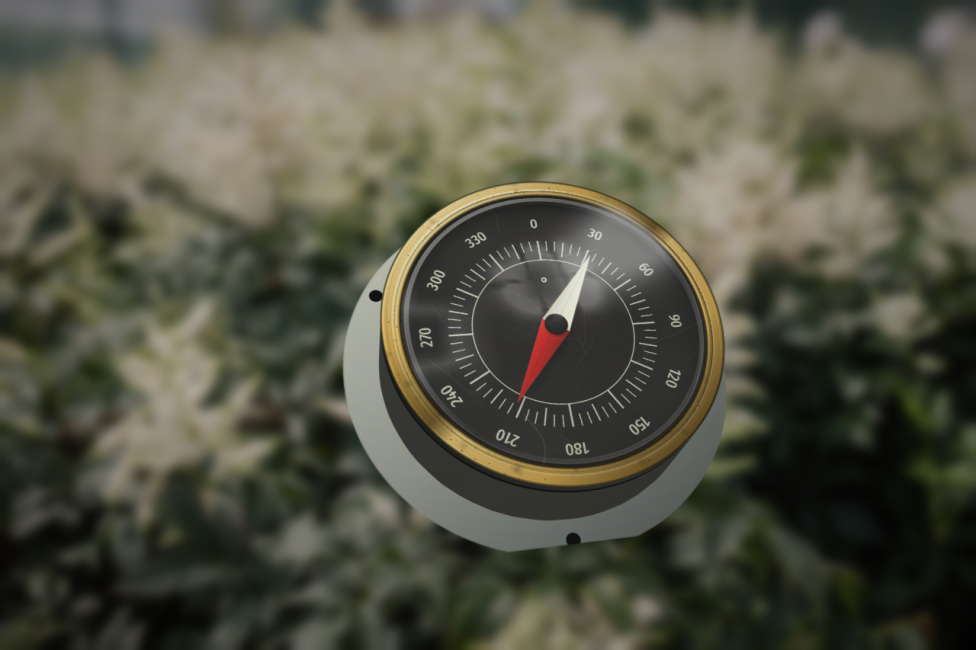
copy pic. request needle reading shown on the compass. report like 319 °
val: 212.5 °
